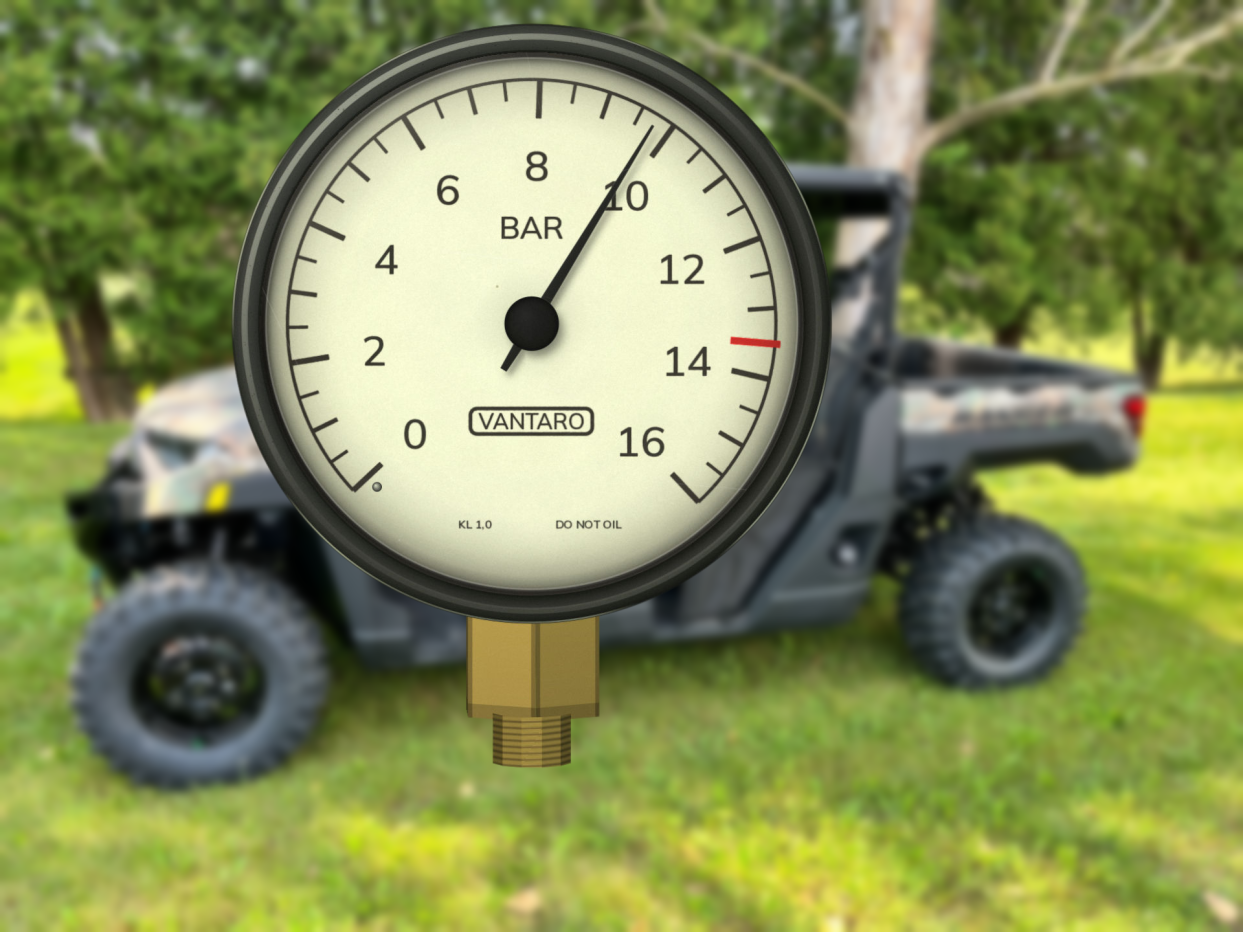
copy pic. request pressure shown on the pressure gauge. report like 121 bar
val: 9.75 bar
